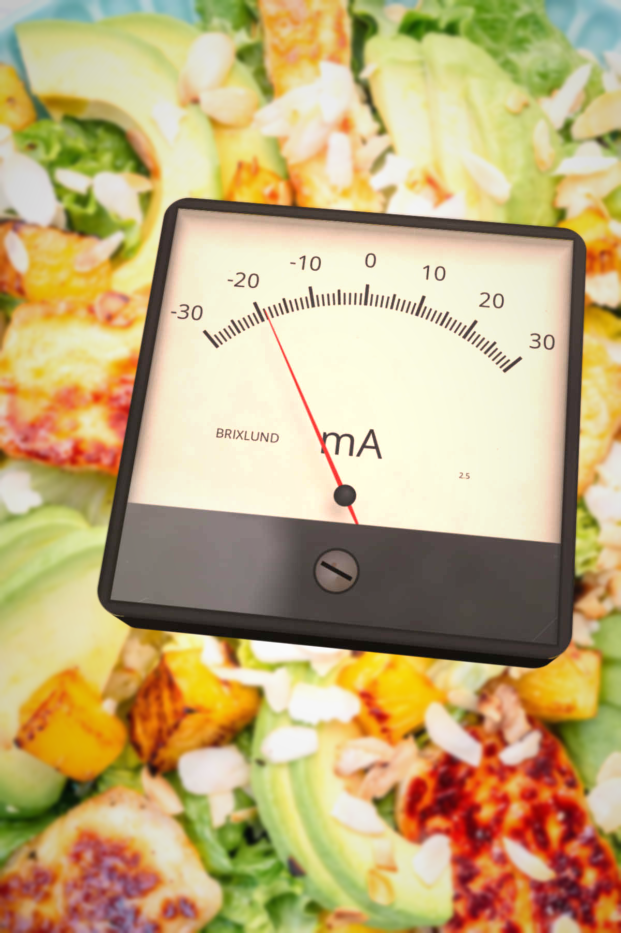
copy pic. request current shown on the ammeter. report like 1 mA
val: -19 mA
